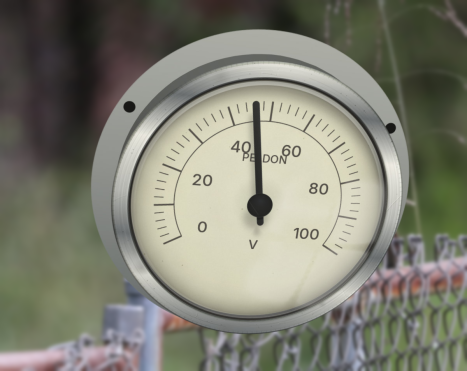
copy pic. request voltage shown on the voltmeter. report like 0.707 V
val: 46 V
